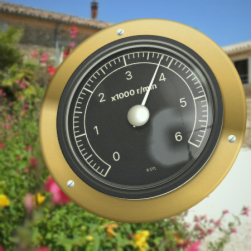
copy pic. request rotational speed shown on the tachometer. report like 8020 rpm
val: 3800 rpm
